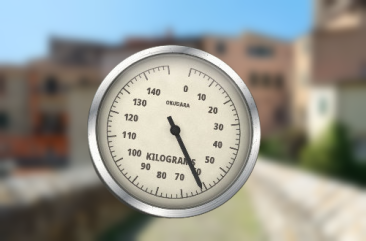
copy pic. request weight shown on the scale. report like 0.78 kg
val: 62 kg
